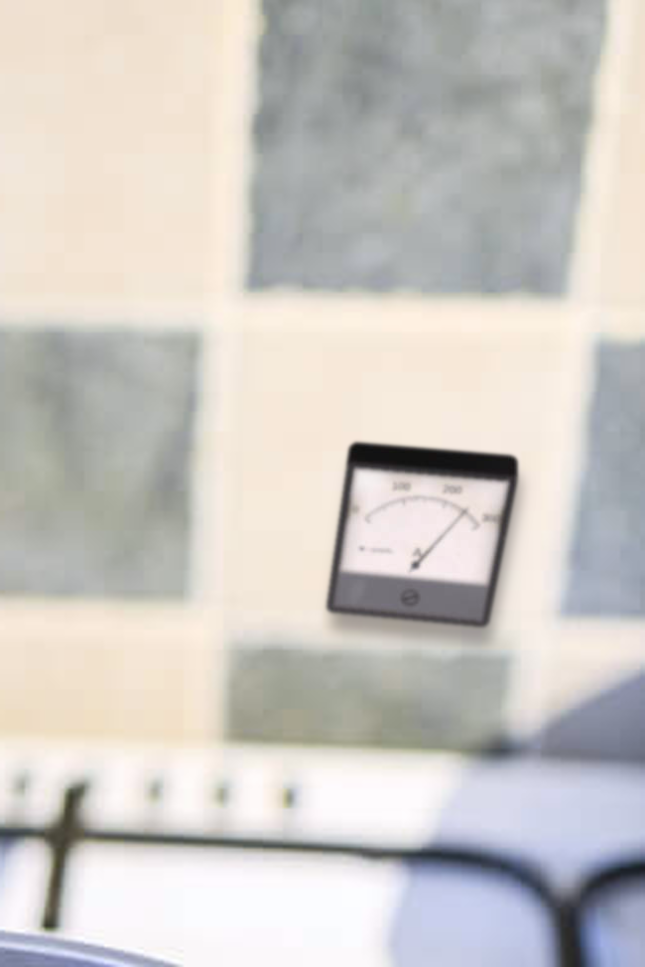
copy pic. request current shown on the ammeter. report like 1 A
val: 250 A
